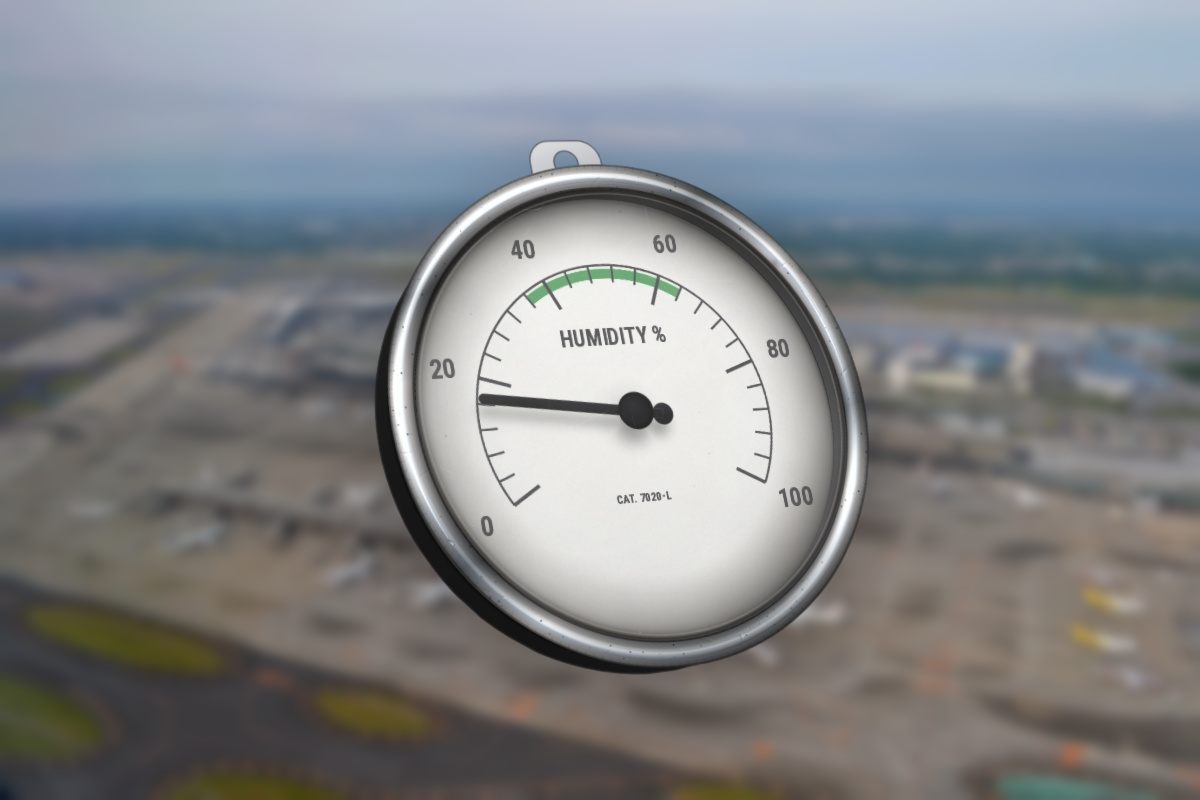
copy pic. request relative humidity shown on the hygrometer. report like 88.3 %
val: 16 %
